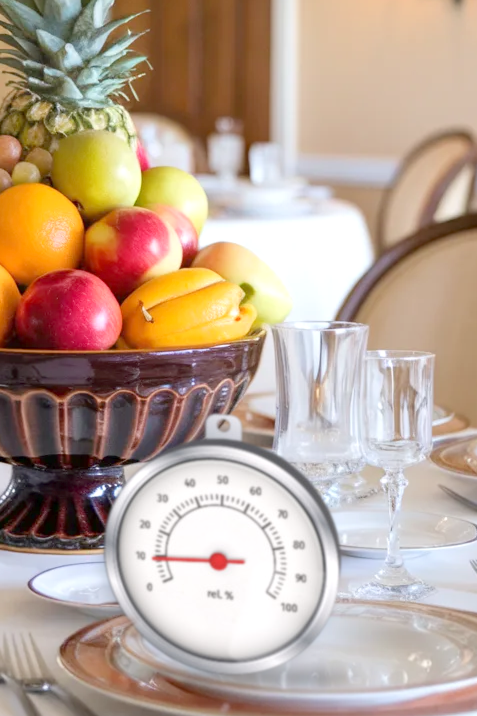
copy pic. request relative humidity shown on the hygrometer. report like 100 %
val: 10 %
